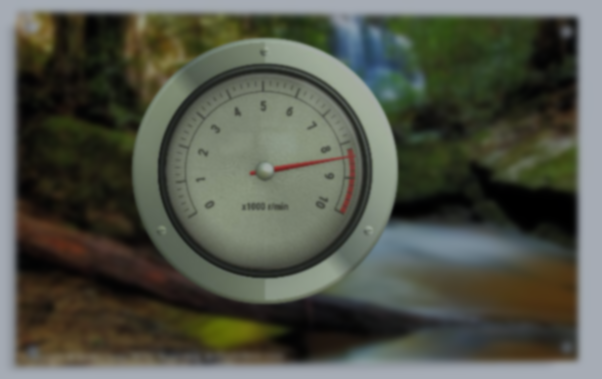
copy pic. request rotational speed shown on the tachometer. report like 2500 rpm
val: 8400 rpm
